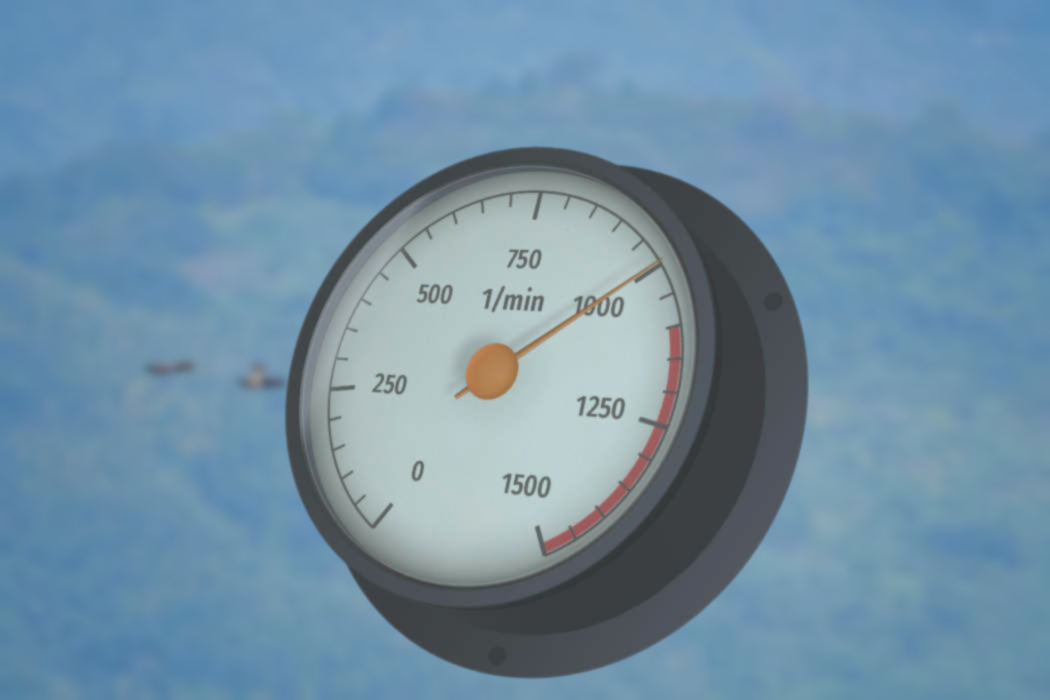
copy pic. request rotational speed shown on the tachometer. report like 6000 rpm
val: 1000 rpm
